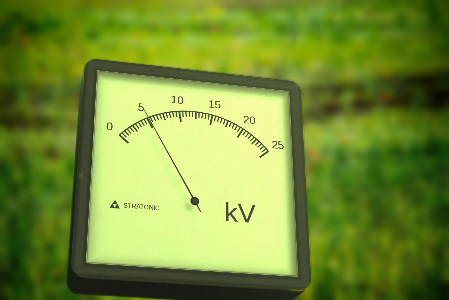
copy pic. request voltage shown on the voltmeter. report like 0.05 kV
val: 5 kV
